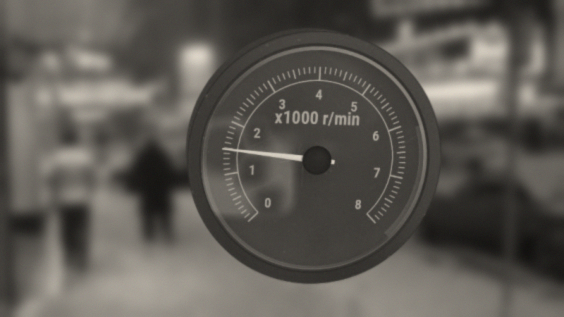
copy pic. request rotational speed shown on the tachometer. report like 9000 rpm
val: 1500 rpm
